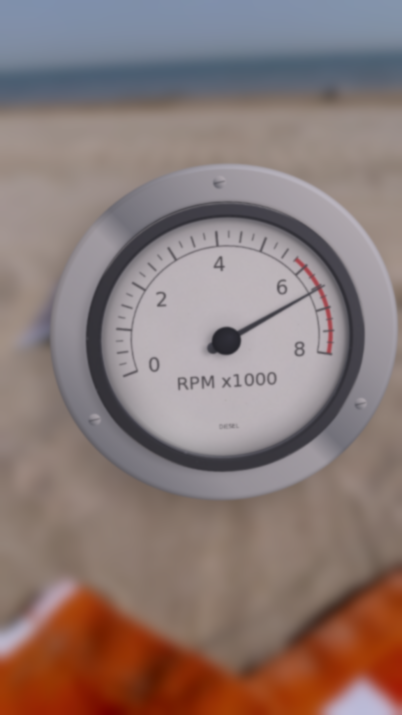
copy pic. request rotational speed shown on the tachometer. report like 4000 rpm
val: 6500 rpm
